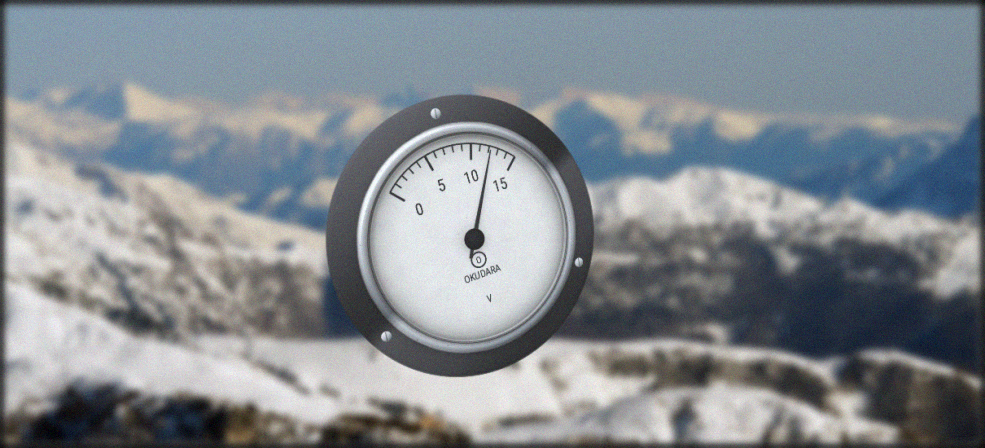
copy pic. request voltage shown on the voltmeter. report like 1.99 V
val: 12 V
